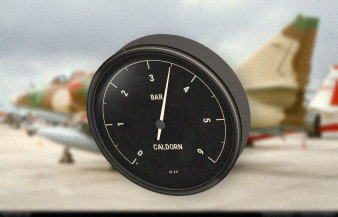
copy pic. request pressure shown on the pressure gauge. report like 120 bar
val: 3.5 bar
